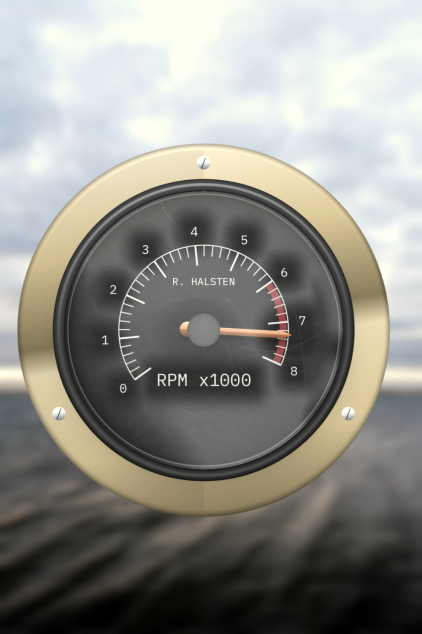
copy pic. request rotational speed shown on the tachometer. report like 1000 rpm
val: 7300 rpm
